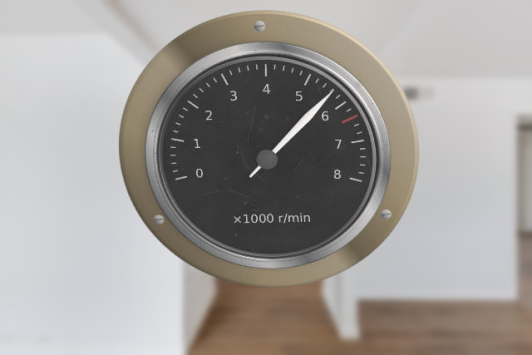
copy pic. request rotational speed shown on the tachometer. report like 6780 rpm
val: 5600 rpm
